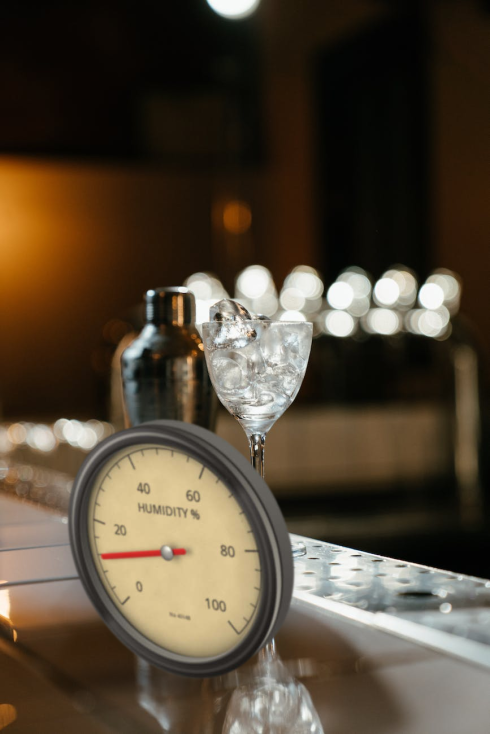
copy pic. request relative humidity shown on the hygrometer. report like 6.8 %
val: 12 %
